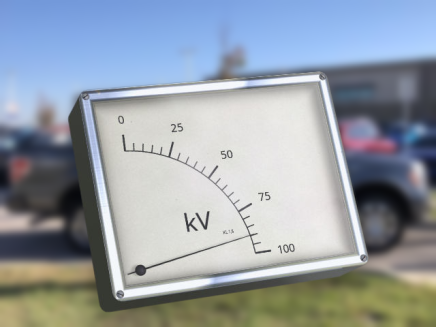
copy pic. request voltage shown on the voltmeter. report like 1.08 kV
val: 90 kV
